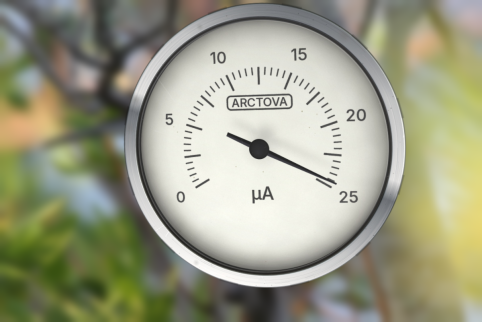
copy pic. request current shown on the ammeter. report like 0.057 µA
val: 24.5 µA
